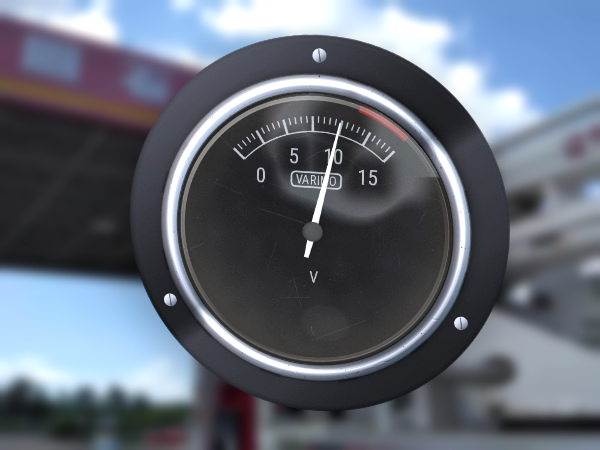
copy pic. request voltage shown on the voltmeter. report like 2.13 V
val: 10 V
